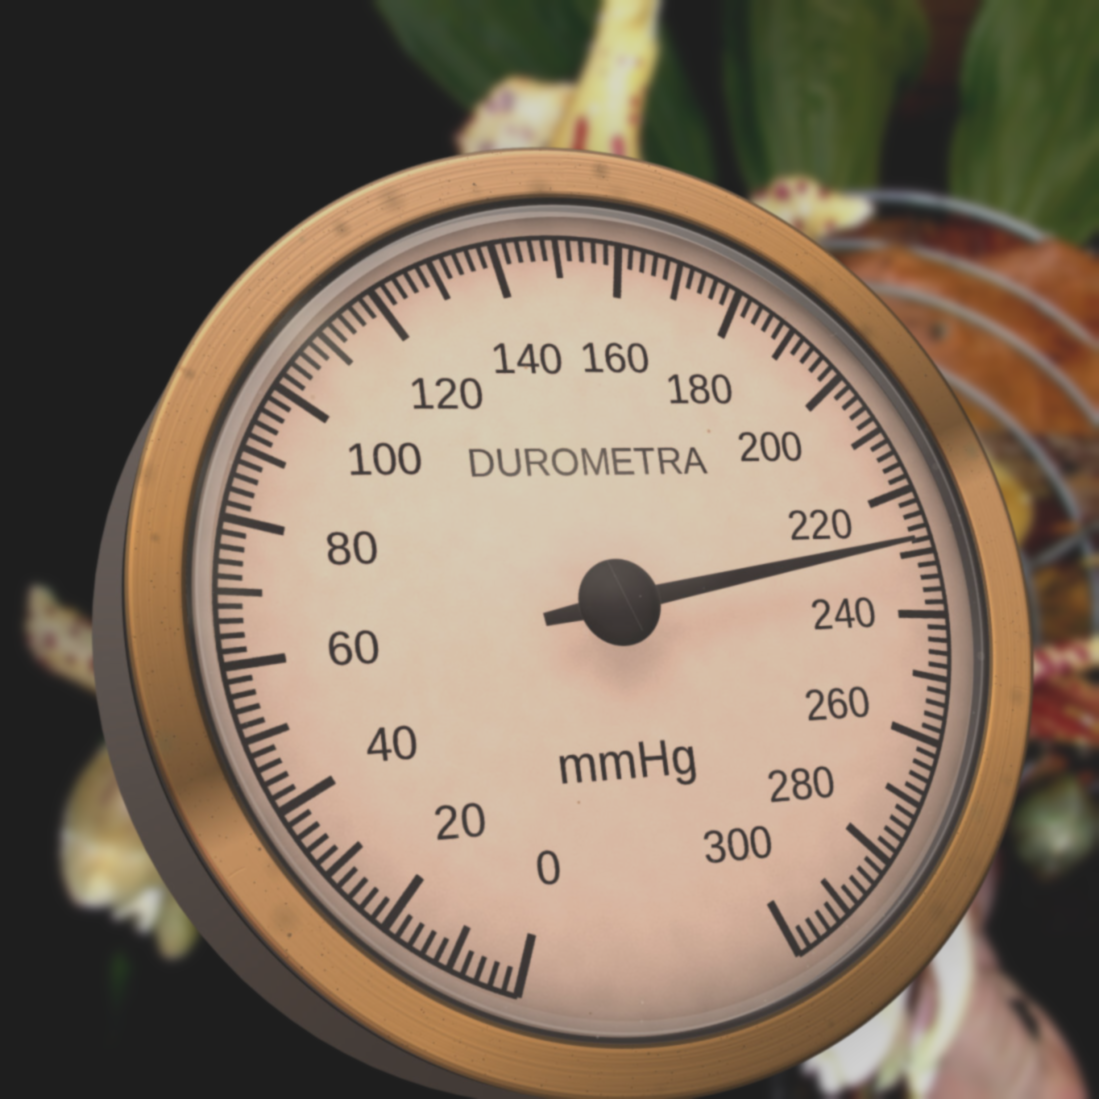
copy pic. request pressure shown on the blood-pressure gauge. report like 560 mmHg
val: 228 mmHg
